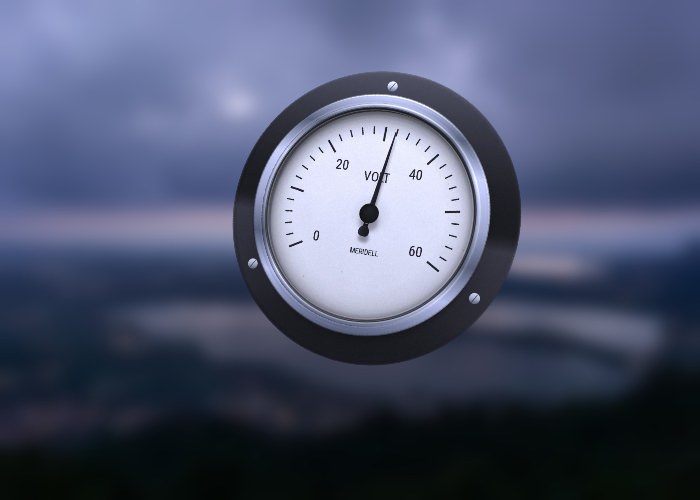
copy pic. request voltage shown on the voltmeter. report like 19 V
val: 32 V
